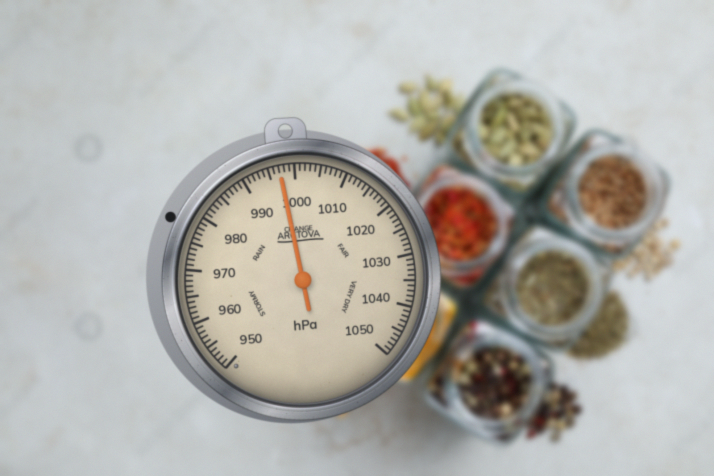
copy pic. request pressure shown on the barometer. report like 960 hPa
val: 997 hPa
